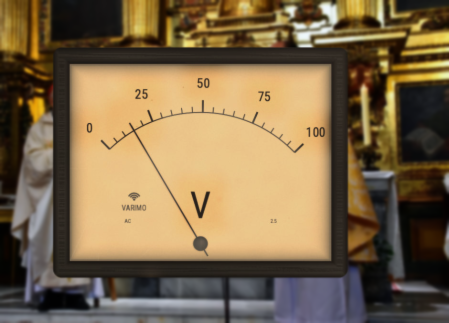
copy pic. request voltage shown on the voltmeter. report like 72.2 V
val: 15 V
